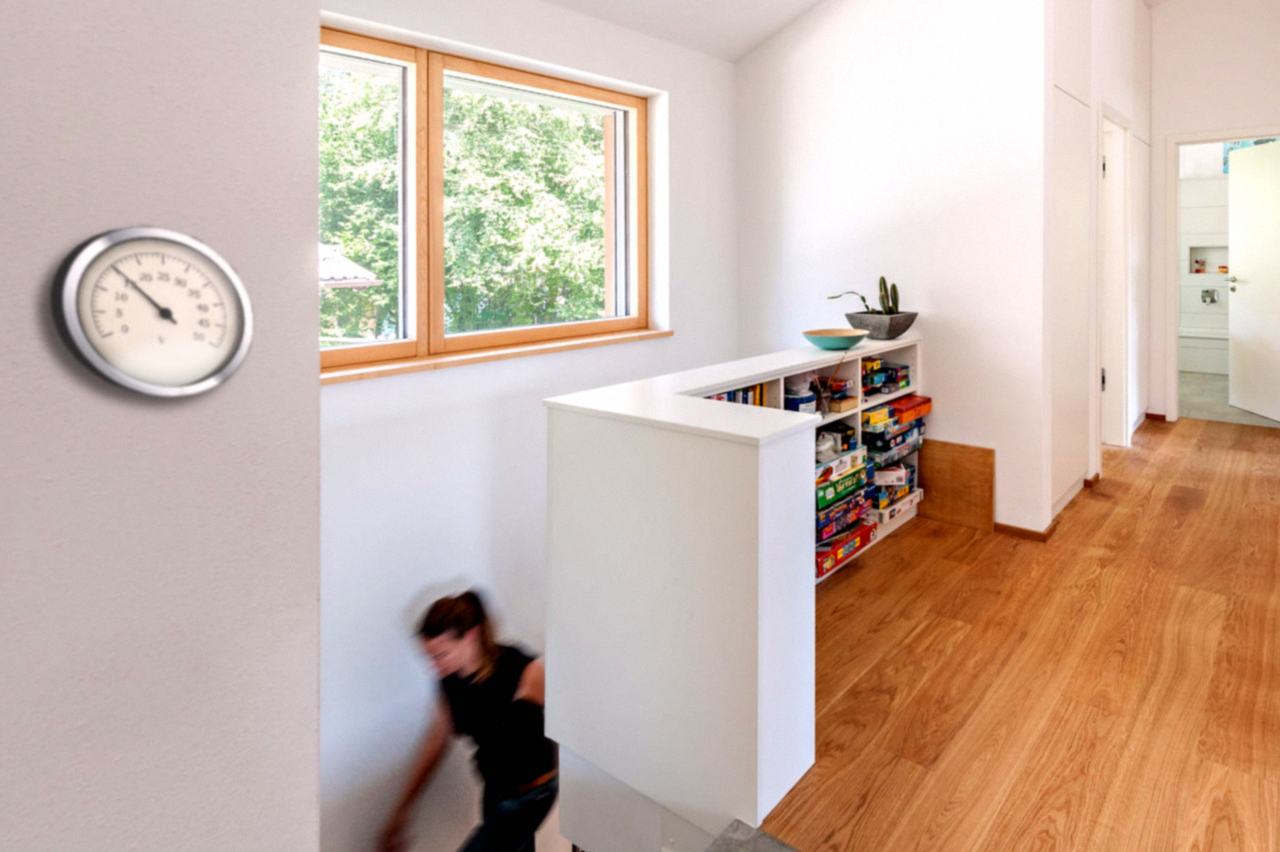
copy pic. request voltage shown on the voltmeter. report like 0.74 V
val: 15 V
